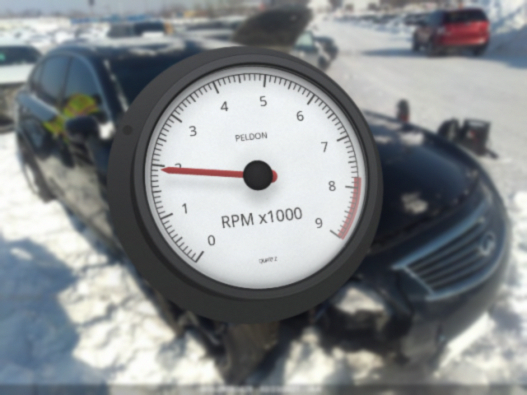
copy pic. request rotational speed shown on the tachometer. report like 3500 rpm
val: 1900 rpm
